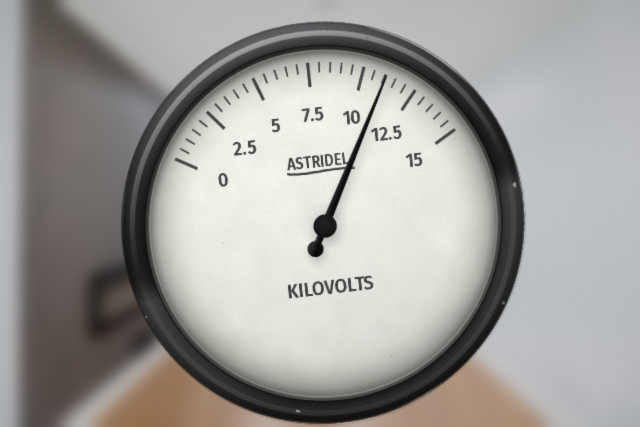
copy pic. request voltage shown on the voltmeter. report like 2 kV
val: 11 kV
